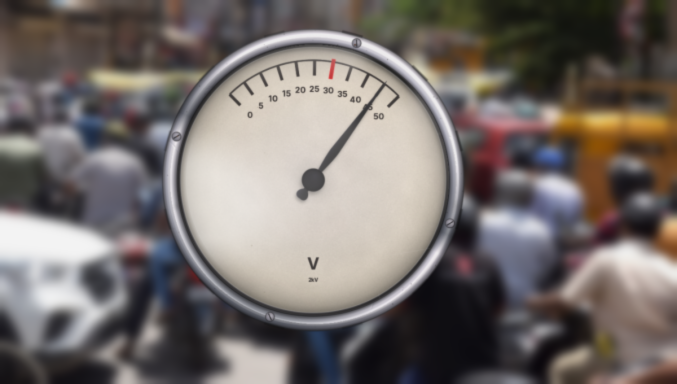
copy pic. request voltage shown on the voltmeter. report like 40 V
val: 45 V
